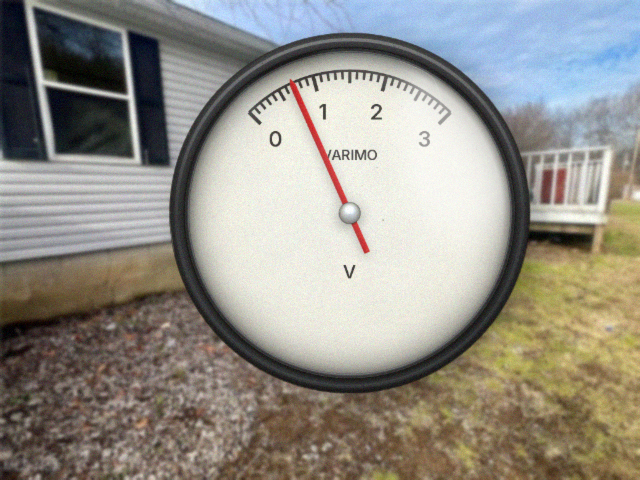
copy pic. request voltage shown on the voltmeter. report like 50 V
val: 0.7 V
